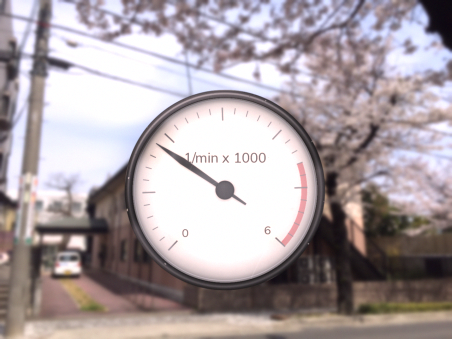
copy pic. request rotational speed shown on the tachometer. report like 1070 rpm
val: 1800 rpm
